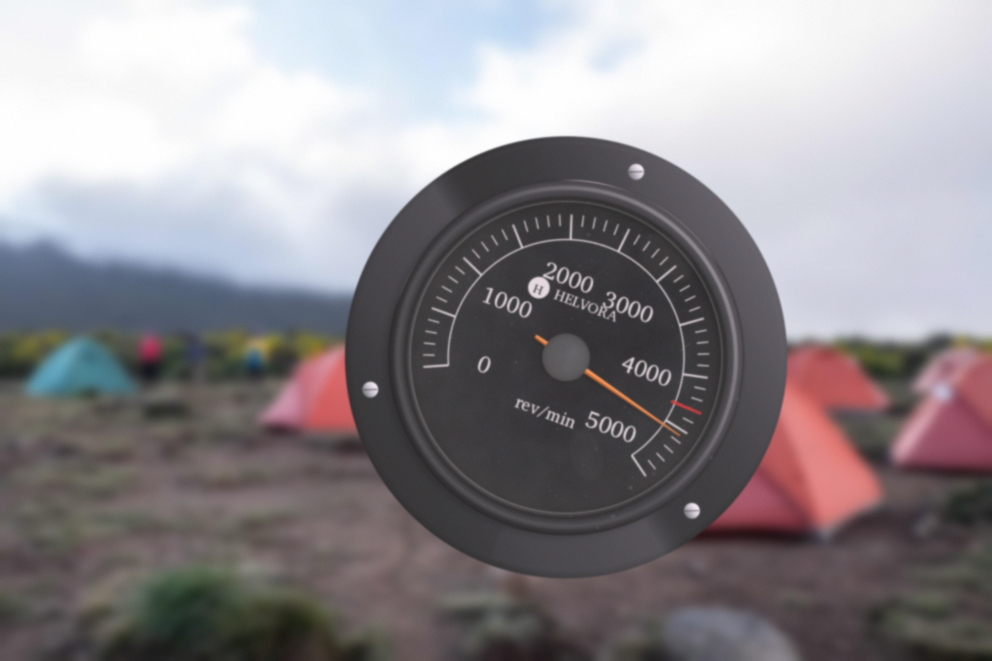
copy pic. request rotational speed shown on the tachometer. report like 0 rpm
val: 4550 rpm
